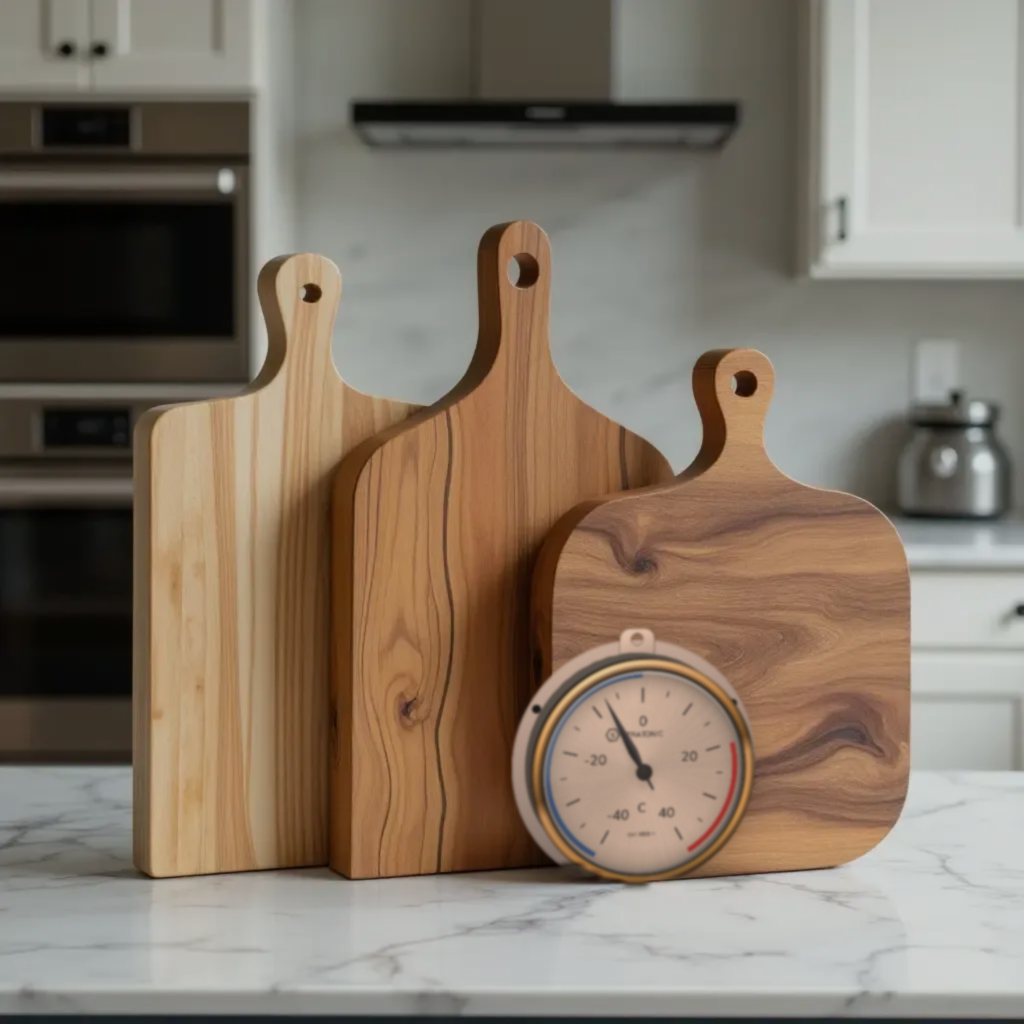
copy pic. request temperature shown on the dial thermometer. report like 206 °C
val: -7.5 °C
